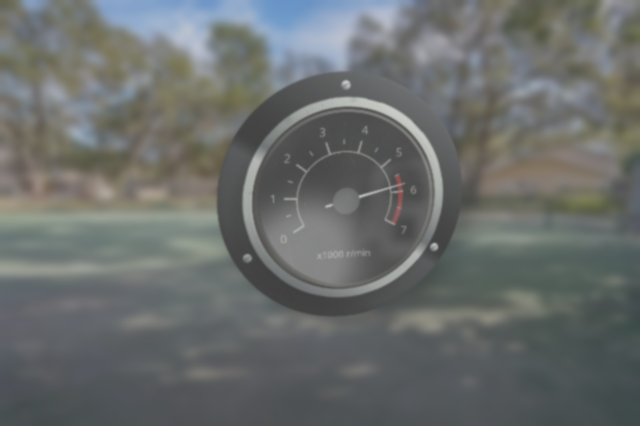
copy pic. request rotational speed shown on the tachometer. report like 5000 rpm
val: 5750 rpm
